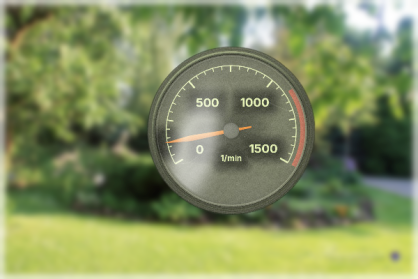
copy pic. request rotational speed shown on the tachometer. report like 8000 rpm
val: 125 rpm
